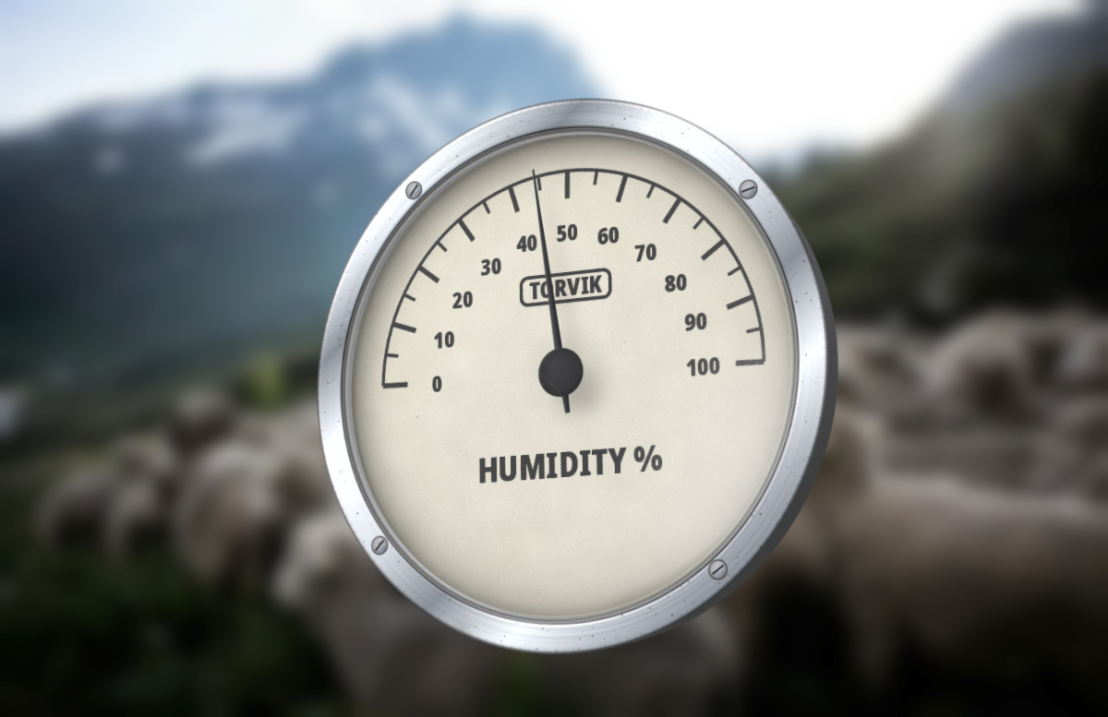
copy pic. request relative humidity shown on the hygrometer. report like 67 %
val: 45 %
